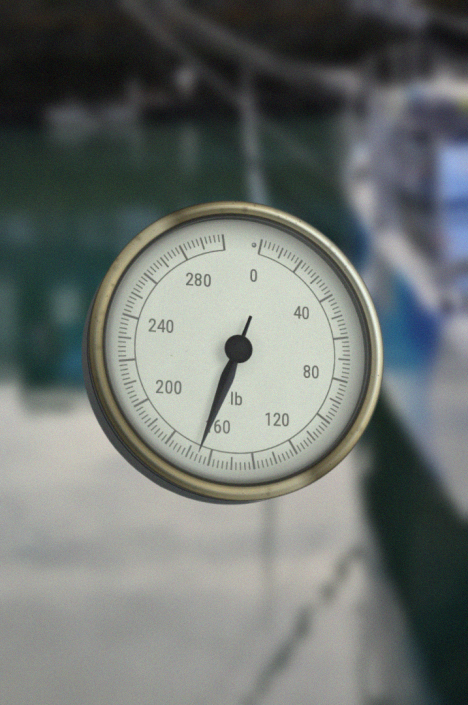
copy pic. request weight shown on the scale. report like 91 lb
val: 166 lb
